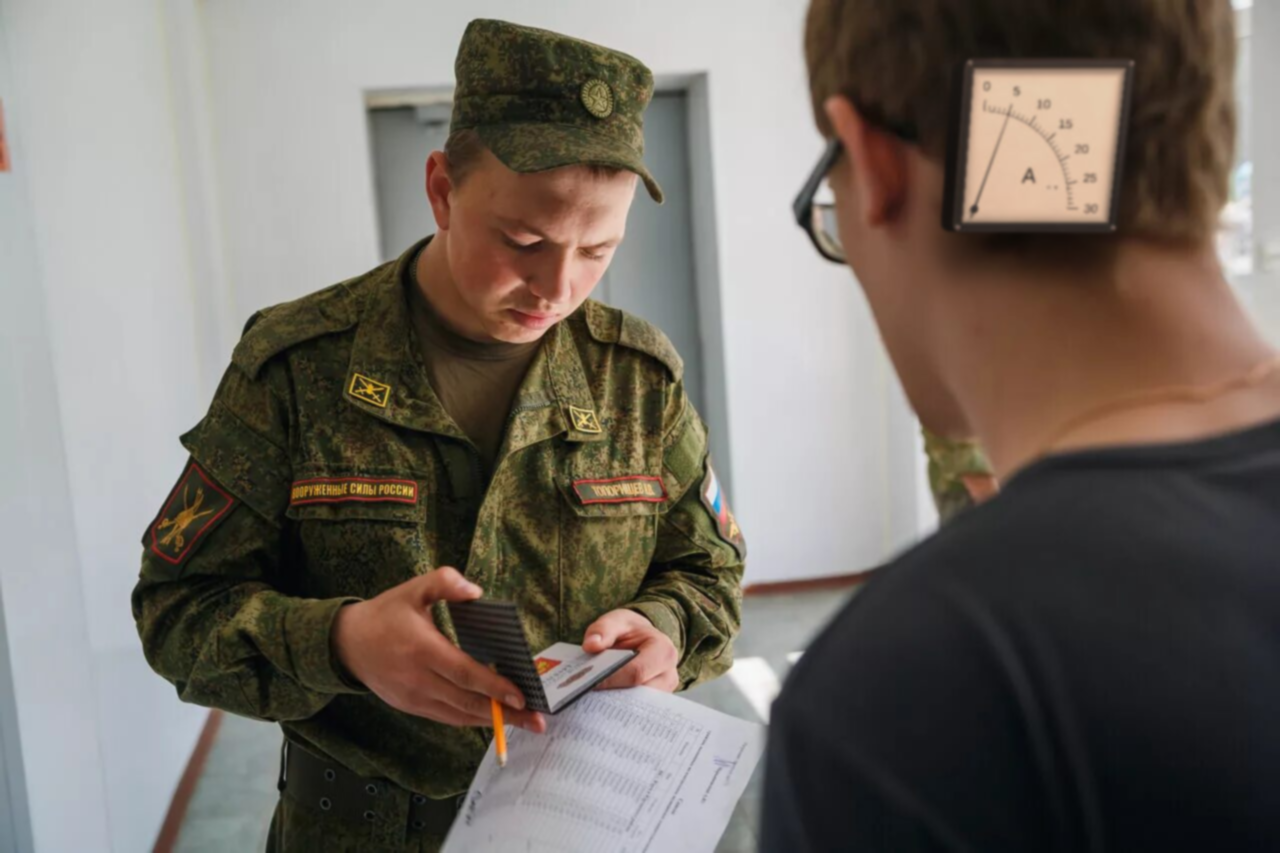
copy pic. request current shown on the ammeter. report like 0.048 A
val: 5 A
